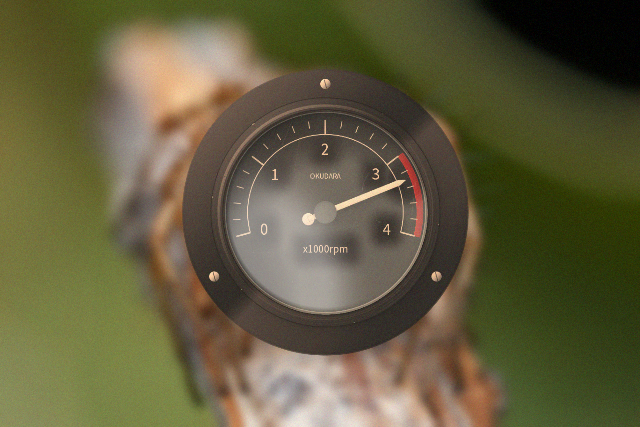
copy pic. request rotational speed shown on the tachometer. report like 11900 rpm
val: 3300 rpm
